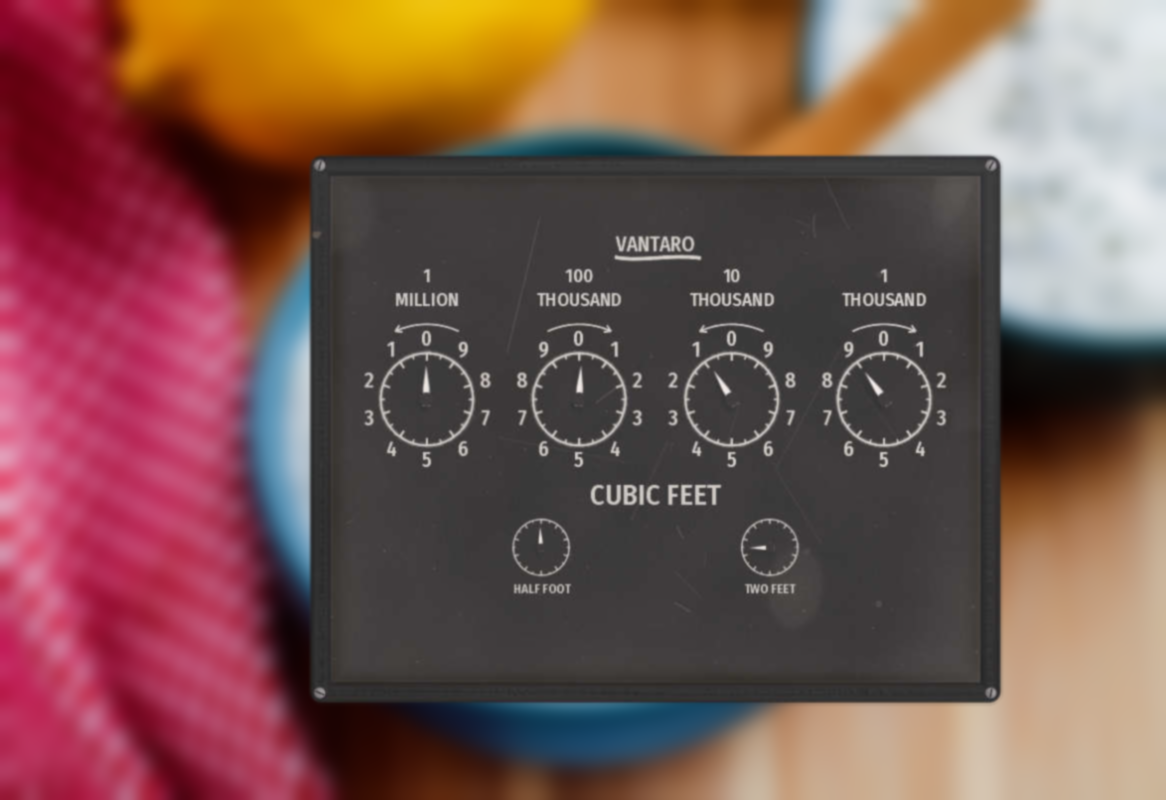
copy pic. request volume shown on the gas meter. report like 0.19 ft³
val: 900 ft³
